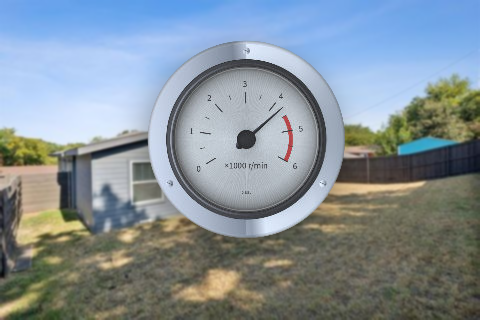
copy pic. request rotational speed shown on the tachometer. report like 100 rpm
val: 4250 rpm
